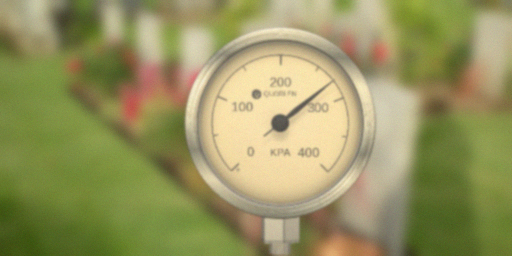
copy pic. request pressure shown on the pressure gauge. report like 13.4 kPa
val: 275 kPa
